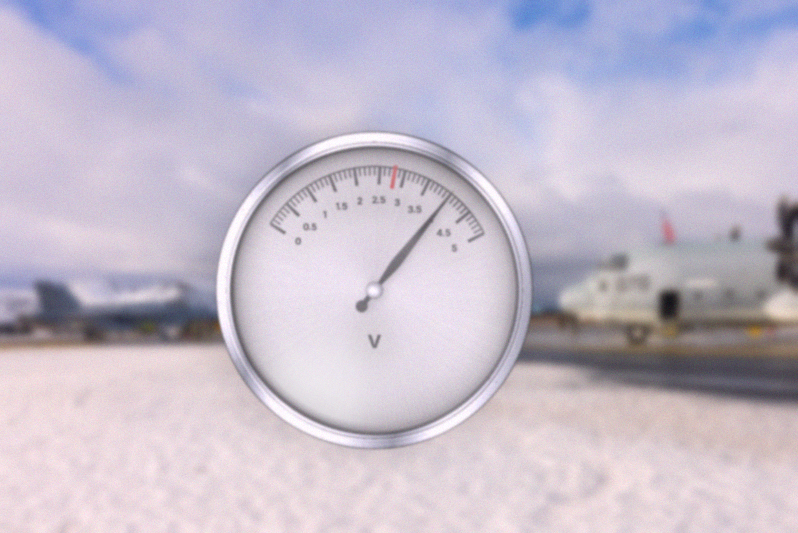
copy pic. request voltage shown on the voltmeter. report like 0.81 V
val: 4 V
